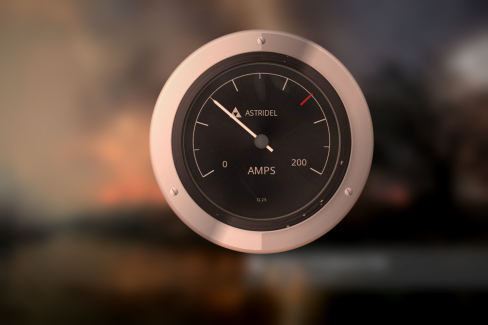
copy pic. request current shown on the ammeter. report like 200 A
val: 60 A
